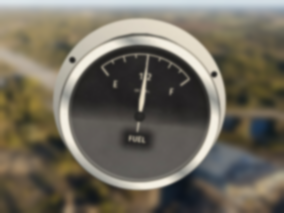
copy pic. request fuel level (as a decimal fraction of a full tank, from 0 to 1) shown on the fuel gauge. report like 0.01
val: 0.5
